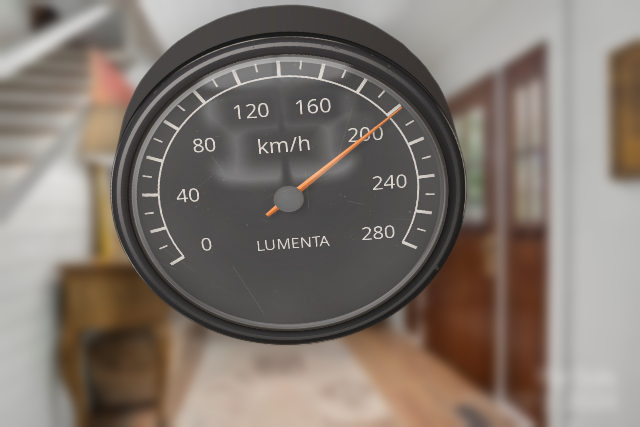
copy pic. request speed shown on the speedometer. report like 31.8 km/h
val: 200 km/h
